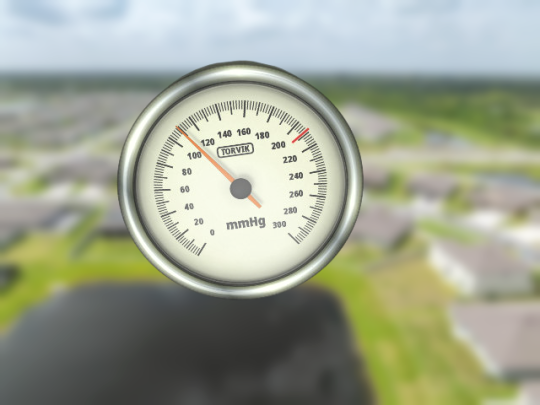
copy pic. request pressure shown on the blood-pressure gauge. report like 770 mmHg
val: 110 mmHg
